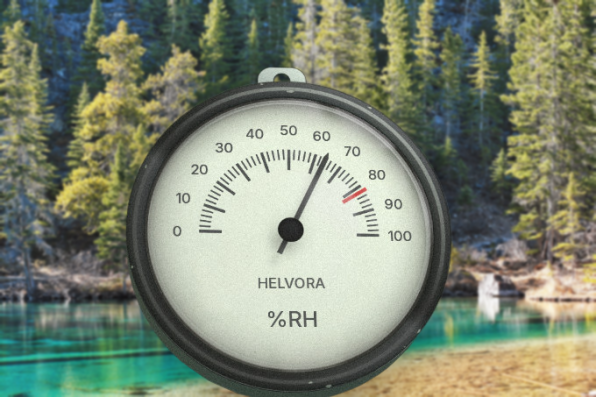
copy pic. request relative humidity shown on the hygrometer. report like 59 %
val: 64 %
